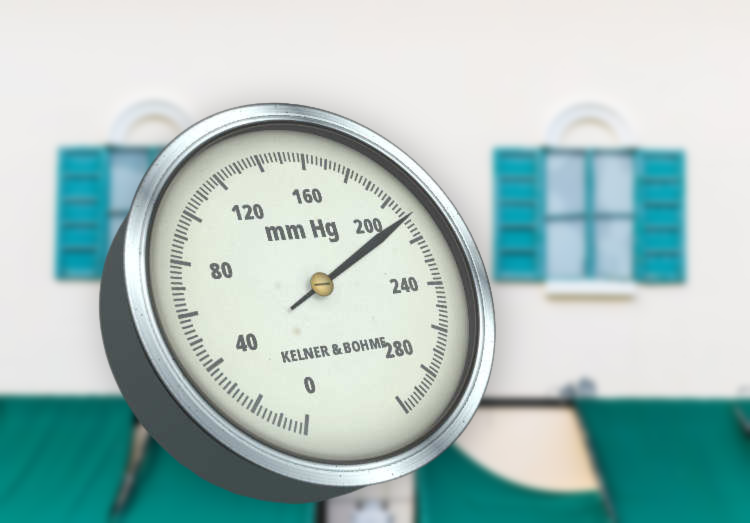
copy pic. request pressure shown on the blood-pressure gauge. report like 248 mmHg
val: 210 mmHg
